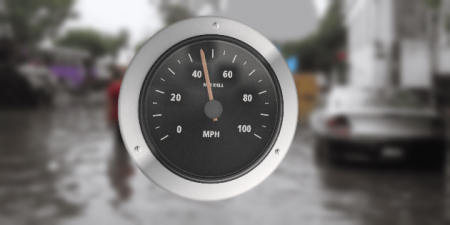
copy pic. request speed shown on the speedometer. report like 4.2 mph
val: 45 mph
